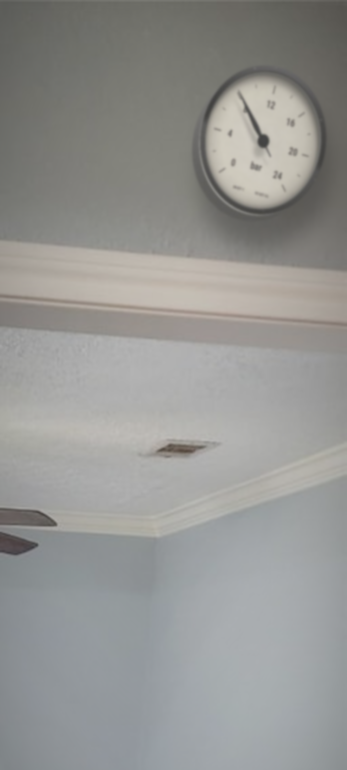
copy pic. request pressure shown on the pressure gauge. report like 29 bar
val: 8 bar
